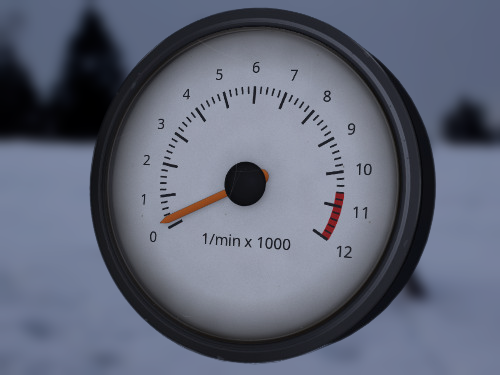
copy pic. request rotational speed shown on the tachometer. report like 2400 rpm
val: 200 rpm
